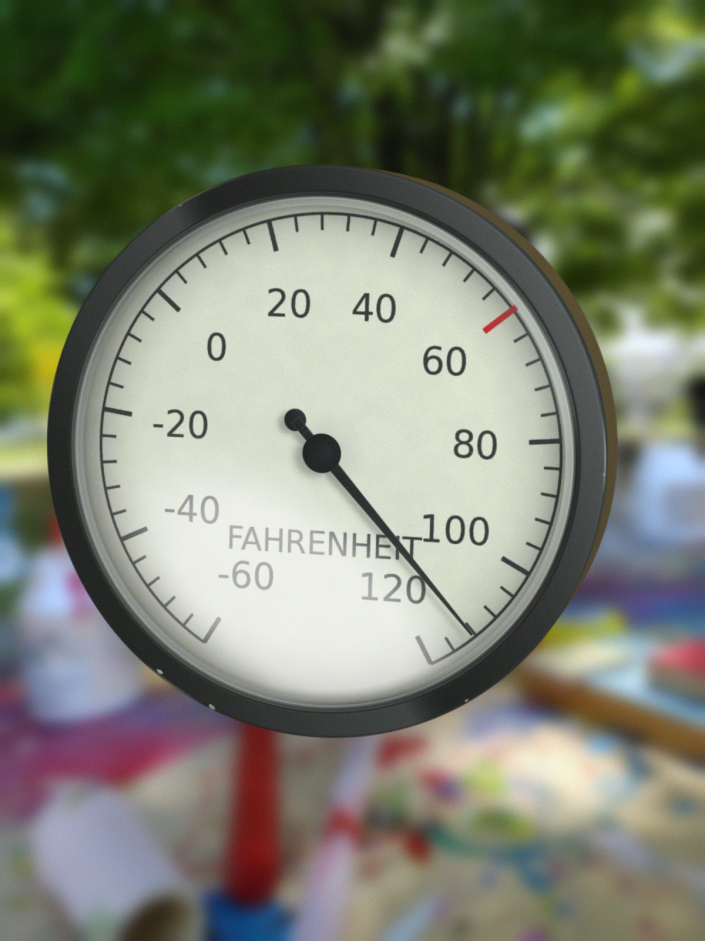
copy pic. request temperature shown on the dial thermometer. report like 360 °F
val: 112 °F
